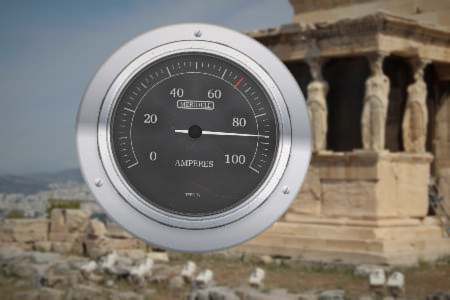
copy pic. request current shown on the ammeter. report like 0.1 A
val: 88 A
